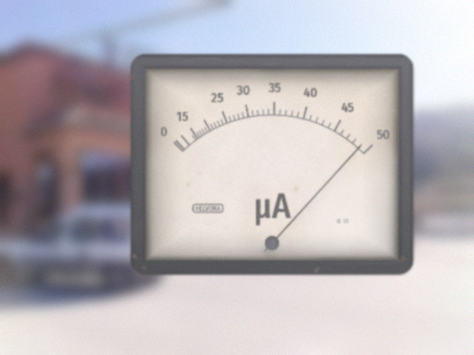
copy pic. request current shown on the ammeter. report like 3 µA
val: 49 µA
